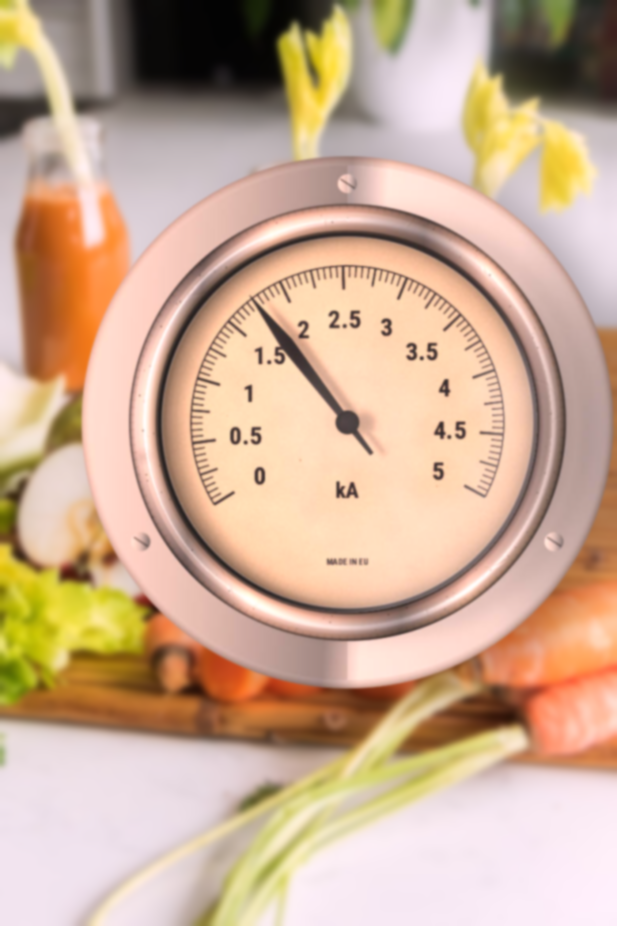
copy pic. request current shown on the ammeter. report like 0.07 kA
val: 1.75 kA
